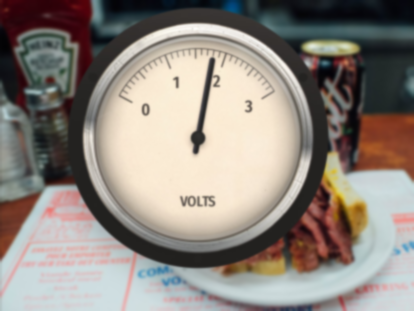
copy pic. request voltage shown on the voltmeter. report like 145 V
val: 1.8 V
